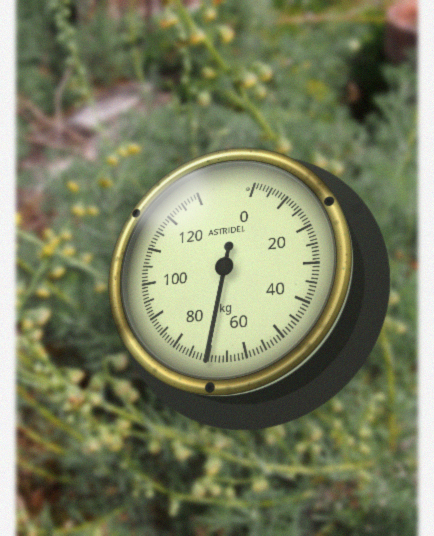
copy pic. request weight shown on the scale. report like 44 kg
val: 70 kg
